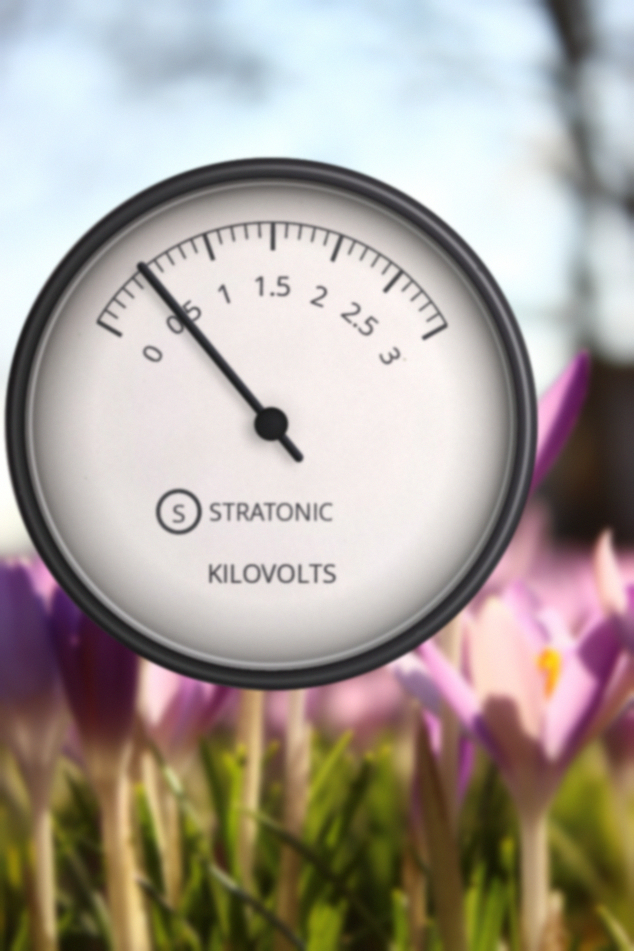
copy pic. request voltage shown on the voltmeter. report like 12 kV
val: 0.5 kV
